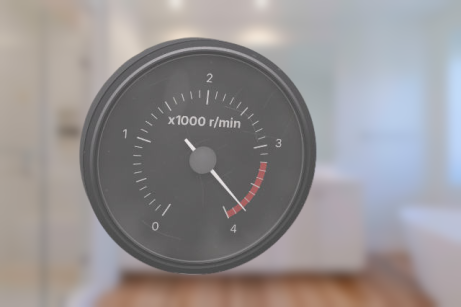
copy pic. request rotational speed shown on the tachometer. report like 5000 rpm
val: 3800 rpm
